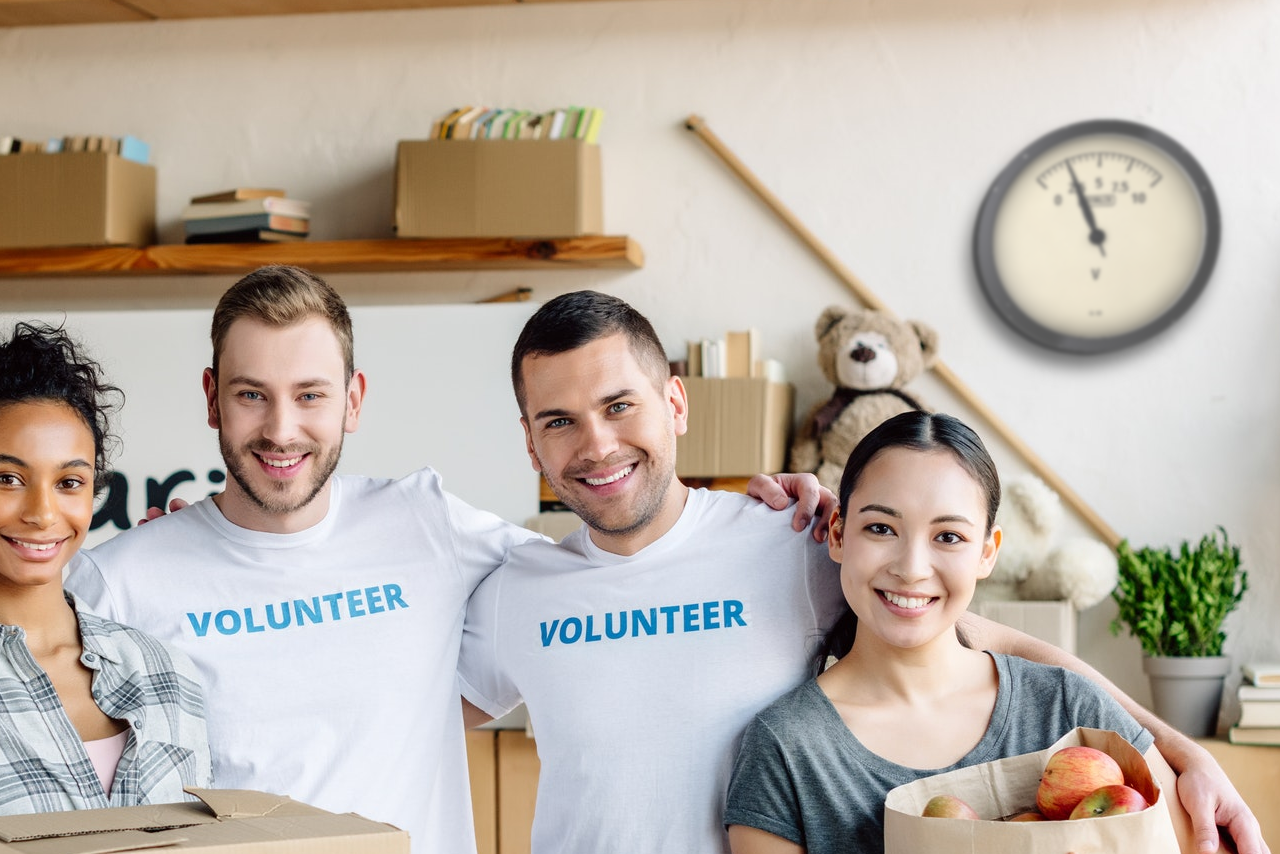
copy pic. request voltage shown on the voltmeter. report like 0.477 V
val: 2.5 V
